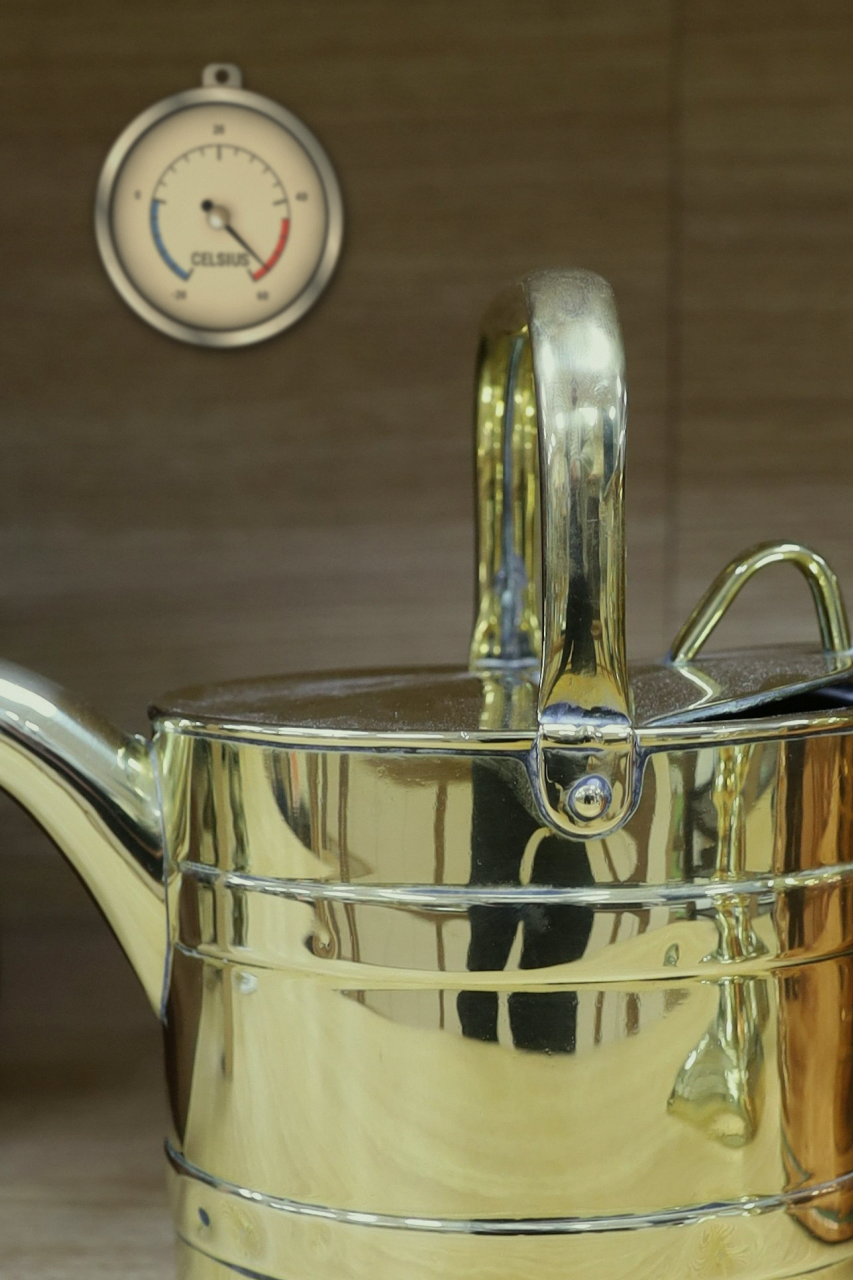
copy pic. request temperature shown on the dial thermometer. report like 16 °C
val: 56 °C
